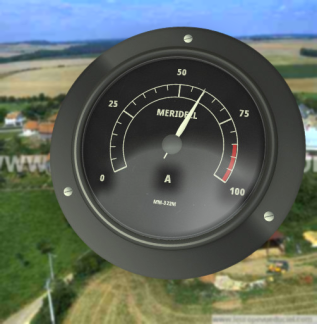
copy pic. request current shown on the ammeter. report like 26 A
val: 60 A
